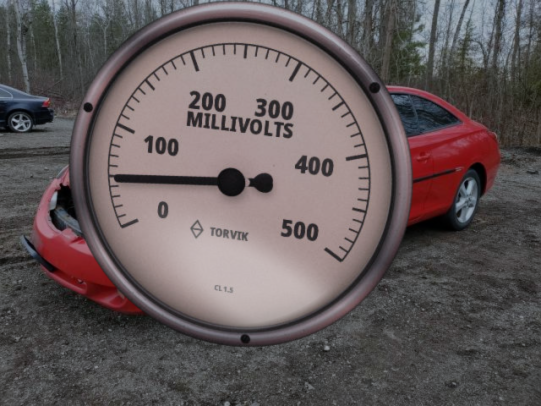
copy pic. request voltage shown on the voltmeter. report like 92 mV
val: 50 mV
